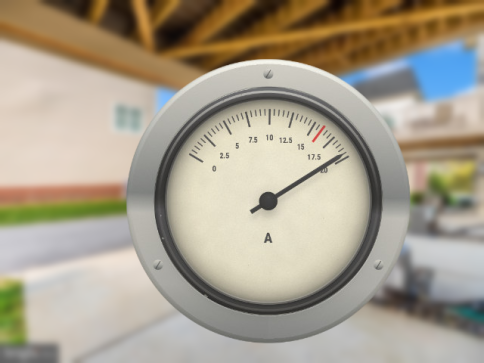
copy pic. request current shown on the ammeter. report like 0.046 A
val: 19.5 A
